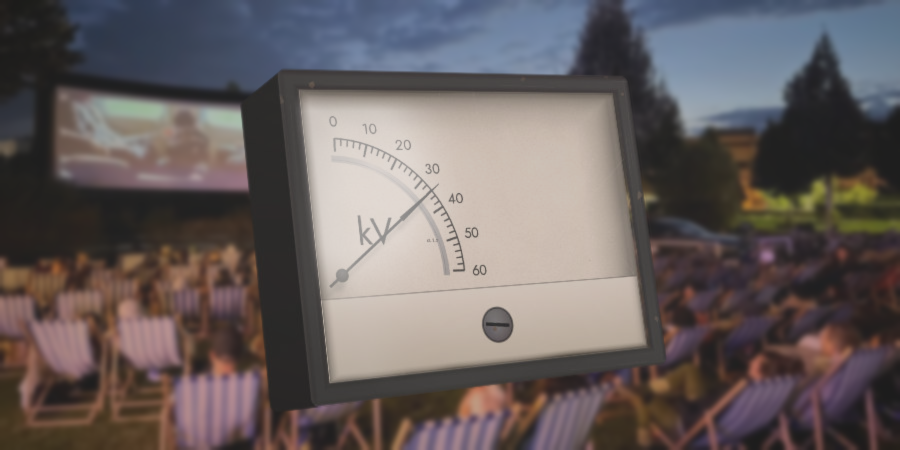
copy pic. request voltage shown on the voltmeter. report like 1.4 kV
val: 34 kV
